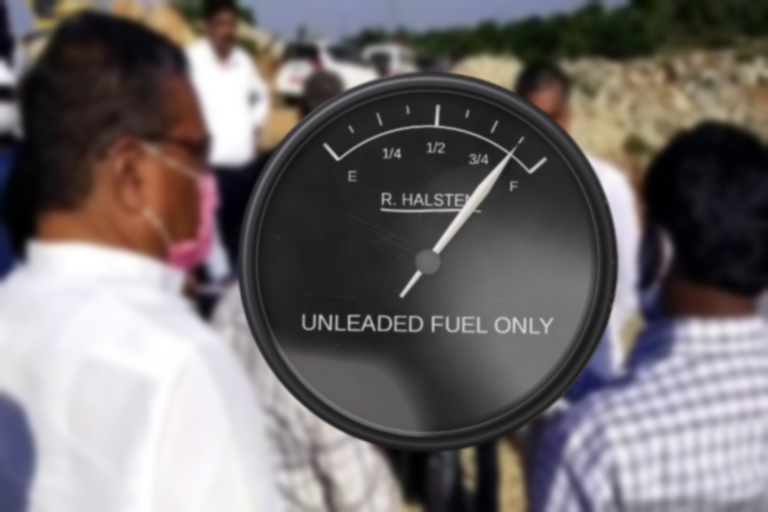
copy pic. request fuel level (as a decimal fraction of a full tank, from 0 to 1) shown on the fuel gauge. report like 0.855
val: 0.875
